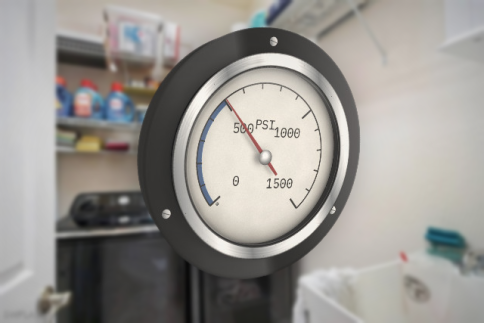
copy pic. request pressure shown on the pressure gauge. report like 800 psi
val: 500 psi
